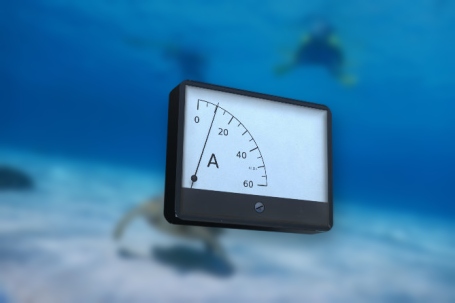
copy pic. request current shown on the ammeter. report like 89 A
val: 10 A
